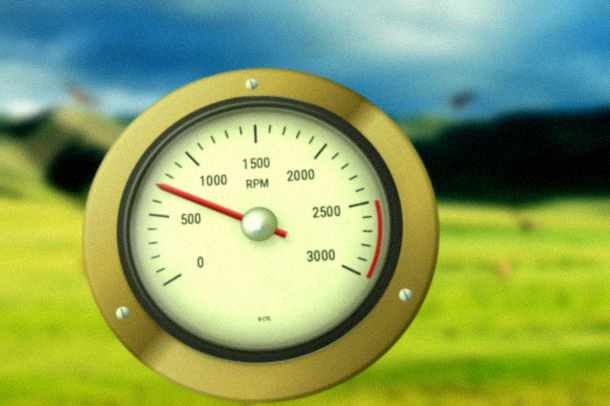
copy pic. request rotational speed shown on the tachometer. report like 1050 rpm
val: 700 rpm
